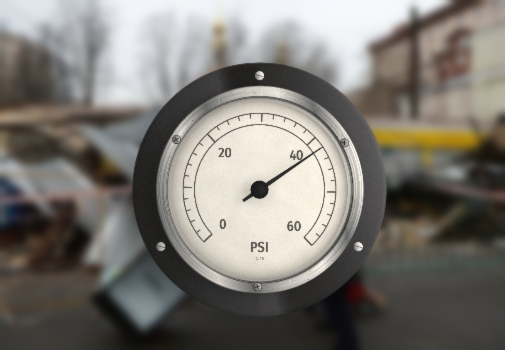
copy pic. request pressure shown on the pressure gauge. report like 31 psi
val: 42 psi
